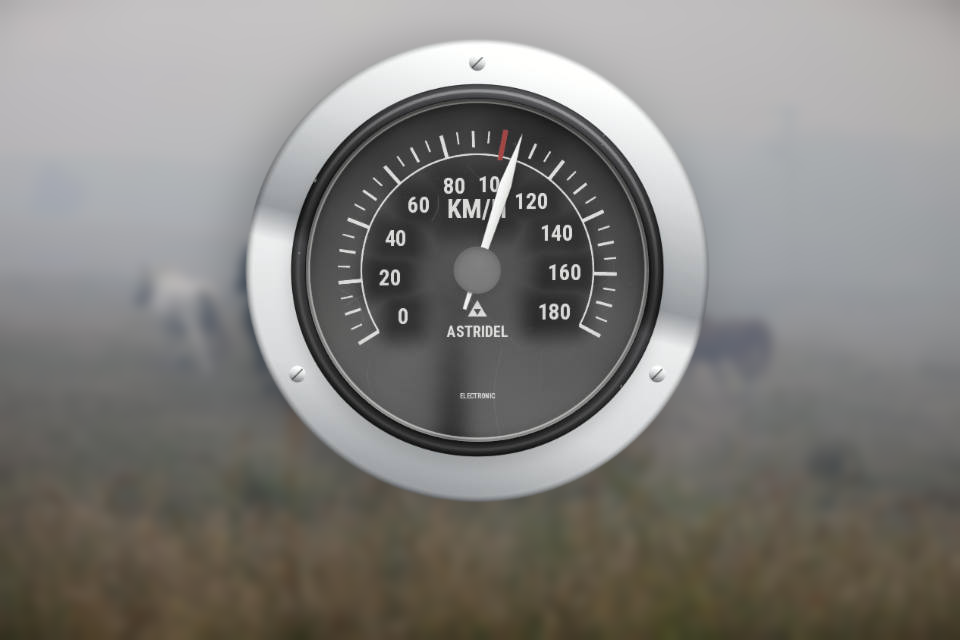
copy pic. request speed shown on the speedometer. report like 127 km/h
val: 105 km/h
